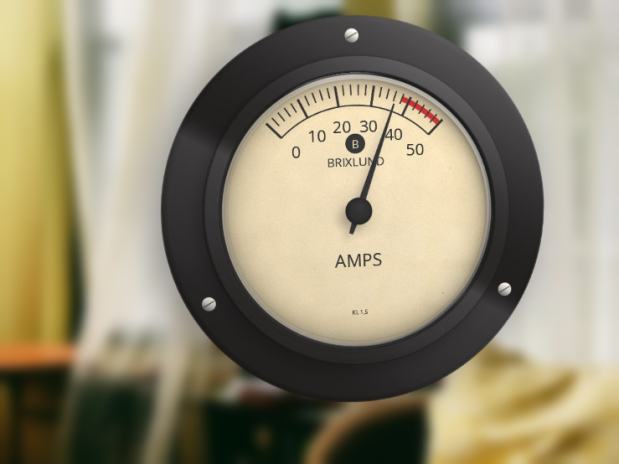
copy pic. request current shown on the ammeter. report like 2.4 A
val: 36 A
